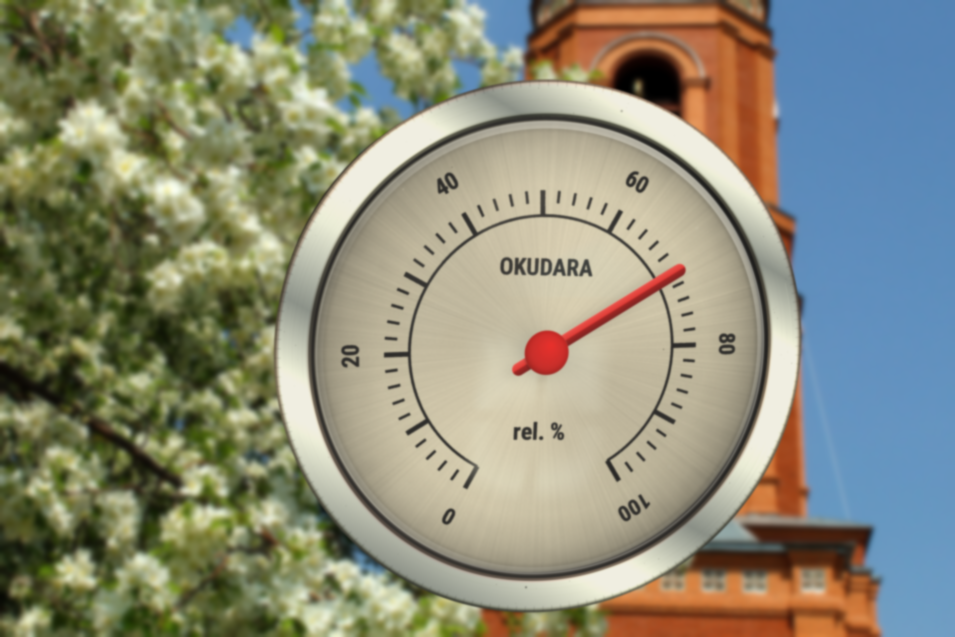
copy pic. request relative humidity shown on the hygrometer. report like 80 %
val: 70 %
